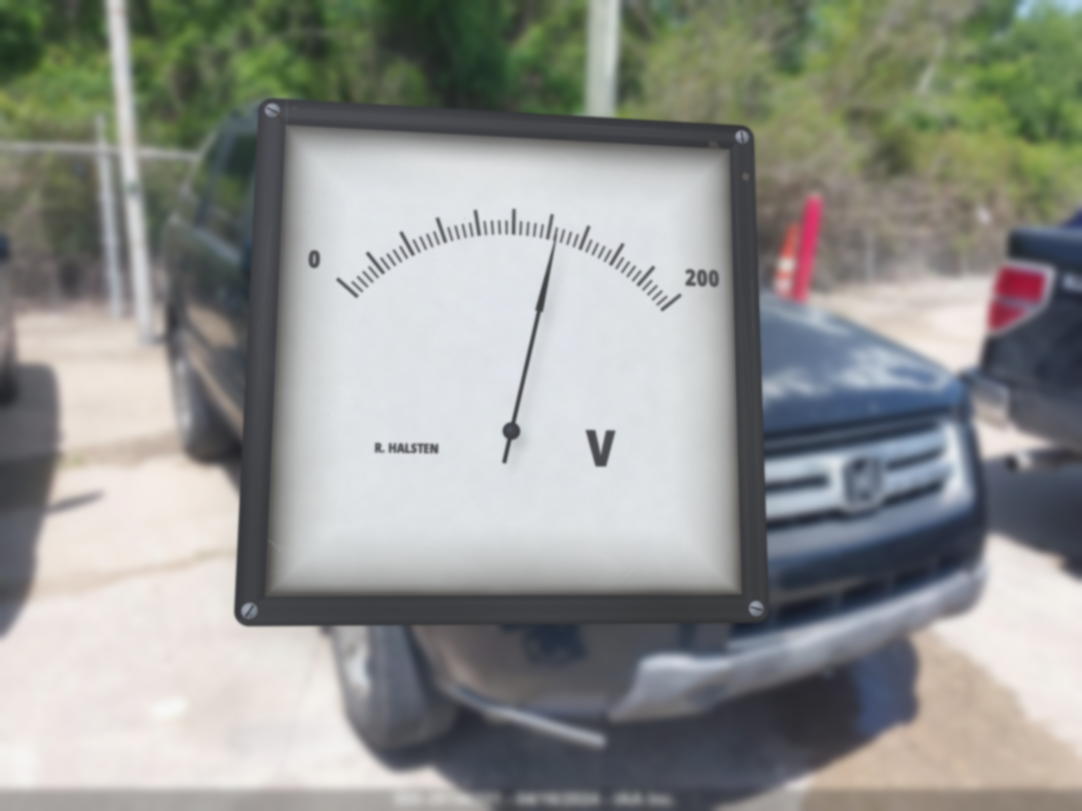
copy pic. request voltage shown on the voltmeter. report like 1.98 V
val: 124 V
